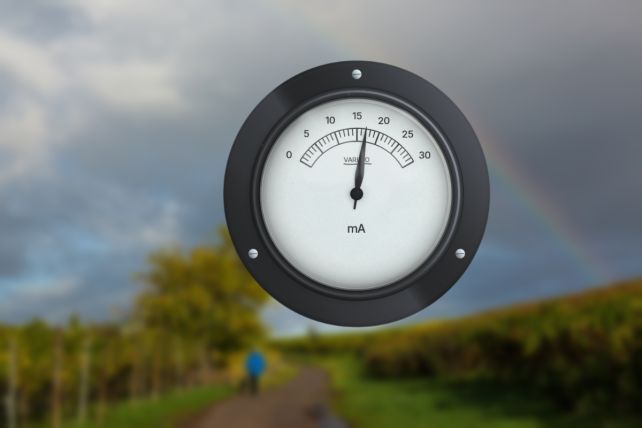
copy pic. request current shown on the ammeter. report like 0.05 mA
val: 17 mA
